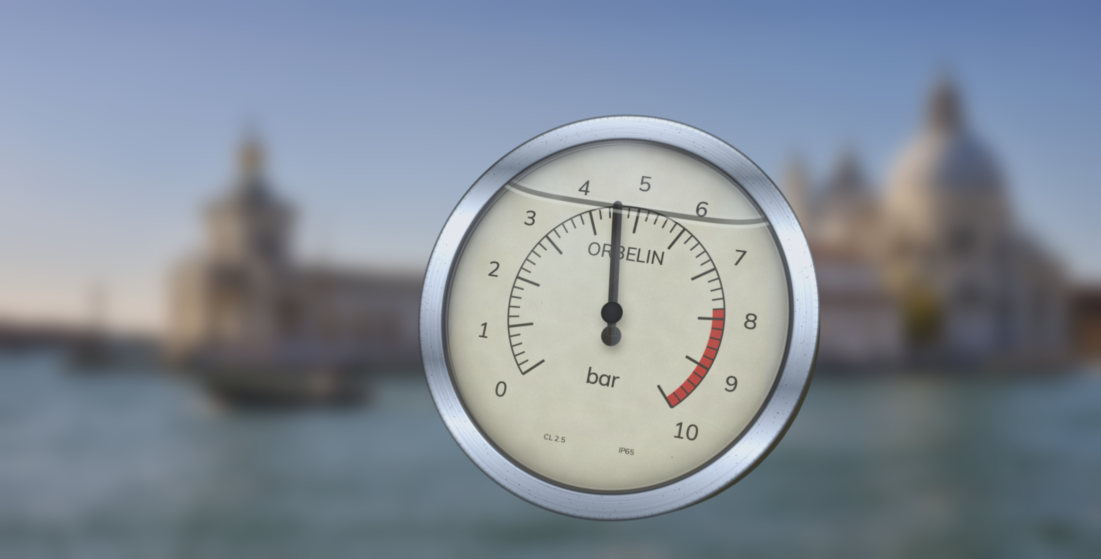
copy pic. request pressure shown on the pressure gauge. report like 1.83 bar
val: 4.6 bar
